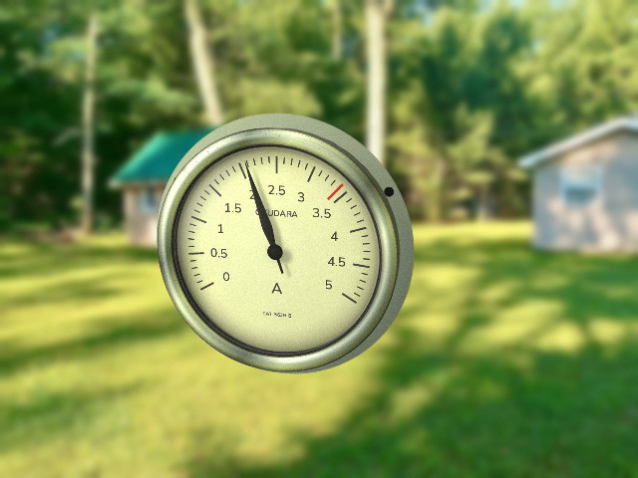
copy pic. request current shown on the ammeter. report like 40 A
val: 2.1 A
